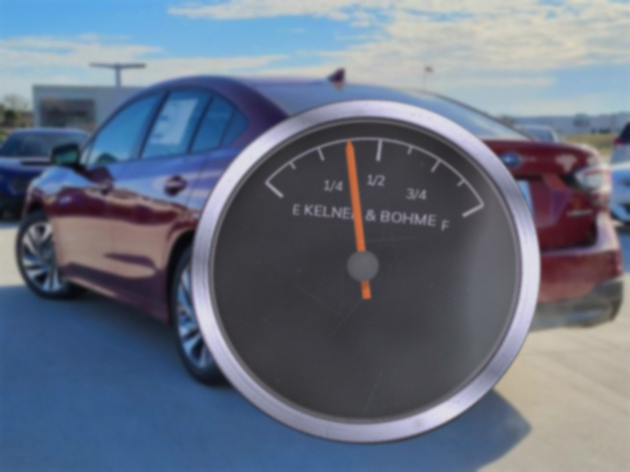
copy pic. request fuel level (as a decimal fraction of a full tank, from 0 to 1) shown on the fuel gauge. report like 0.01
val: 0.375
